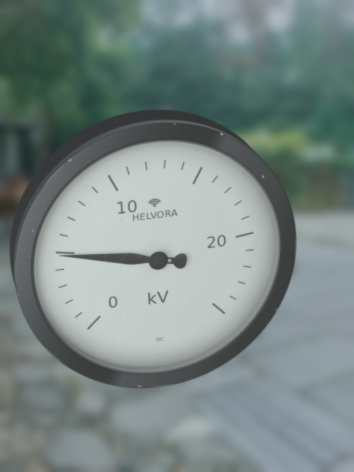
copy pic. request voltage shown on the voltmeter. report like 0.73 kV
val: 5 kV
